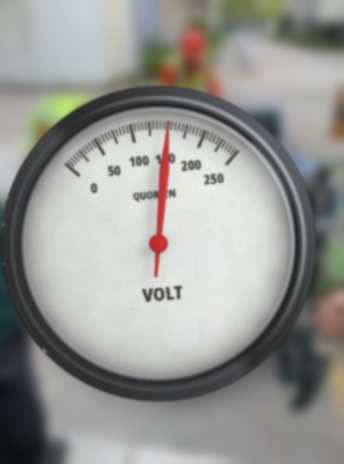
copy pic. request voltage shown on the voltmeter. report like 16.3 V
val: 150 V
